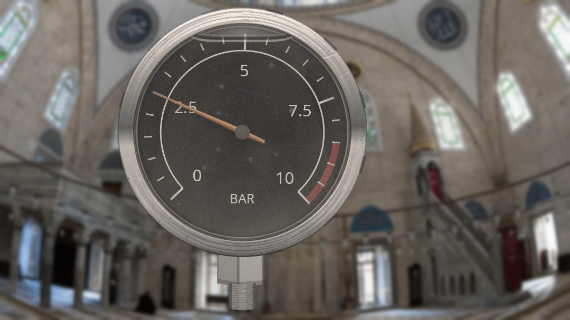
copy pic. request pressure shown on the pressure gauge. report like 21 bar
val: 2.5 bar
